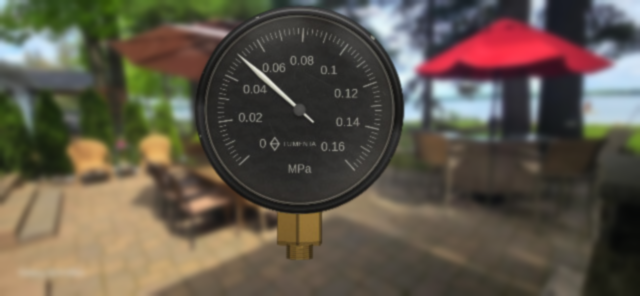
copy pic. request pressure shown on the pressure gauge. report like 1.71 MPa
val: 0.05 MPa
